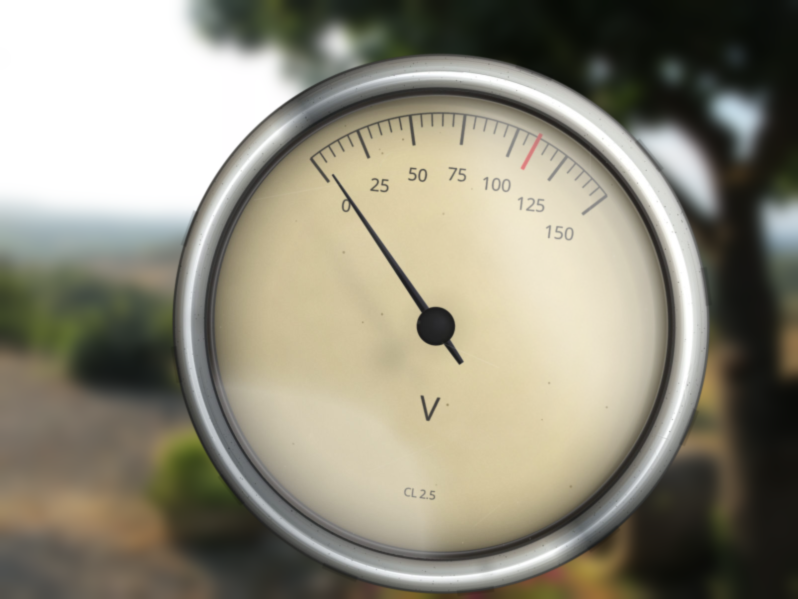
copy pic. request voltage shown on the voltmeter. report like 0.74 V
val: 5 V
